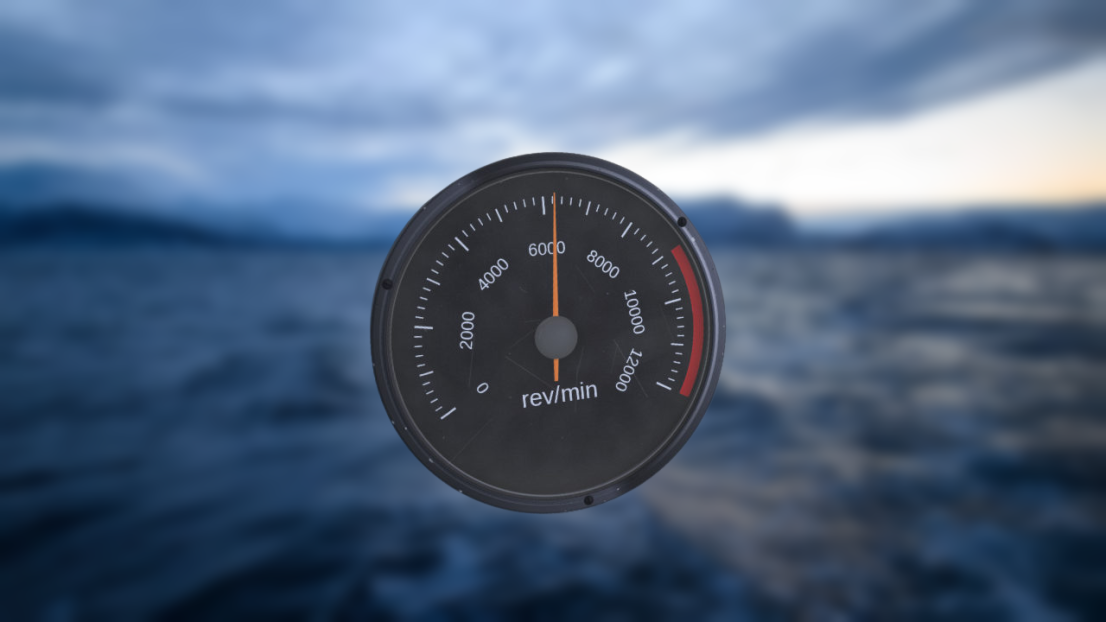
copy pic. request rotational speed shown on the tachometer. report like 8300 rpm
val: 6200 rpm
